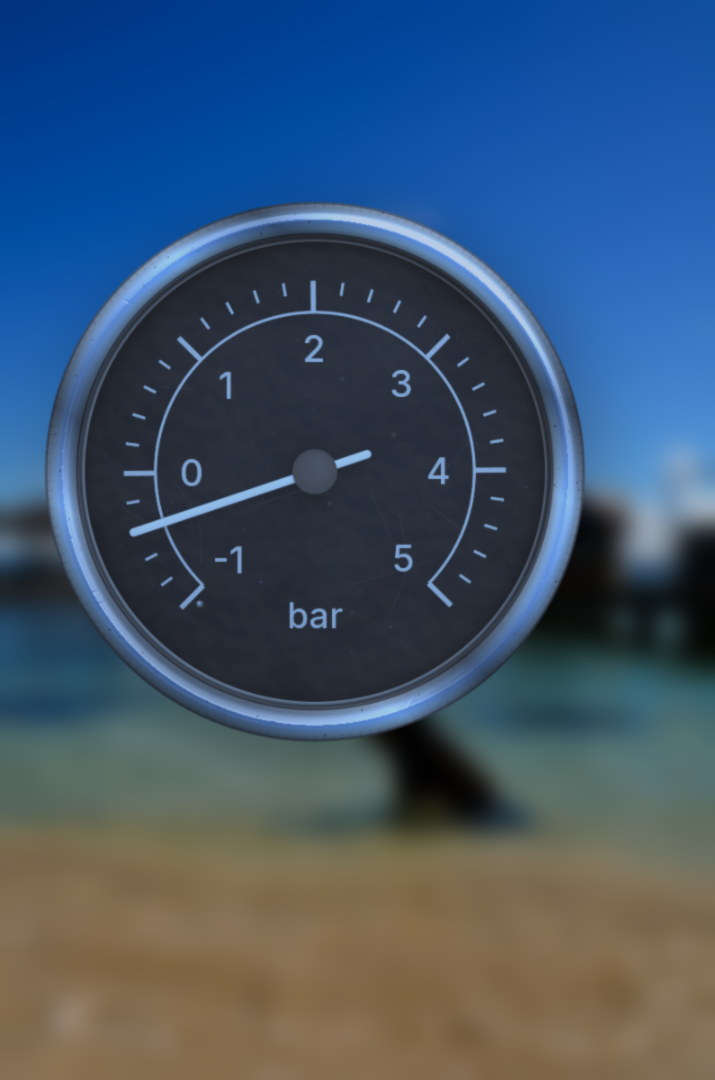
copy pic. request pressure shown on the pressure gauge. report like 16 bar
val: -0.4 bar
